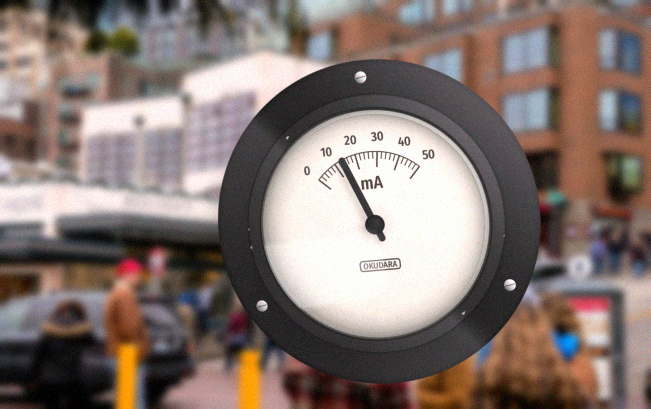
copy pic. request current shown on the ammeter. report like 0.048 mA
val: 14 mA
